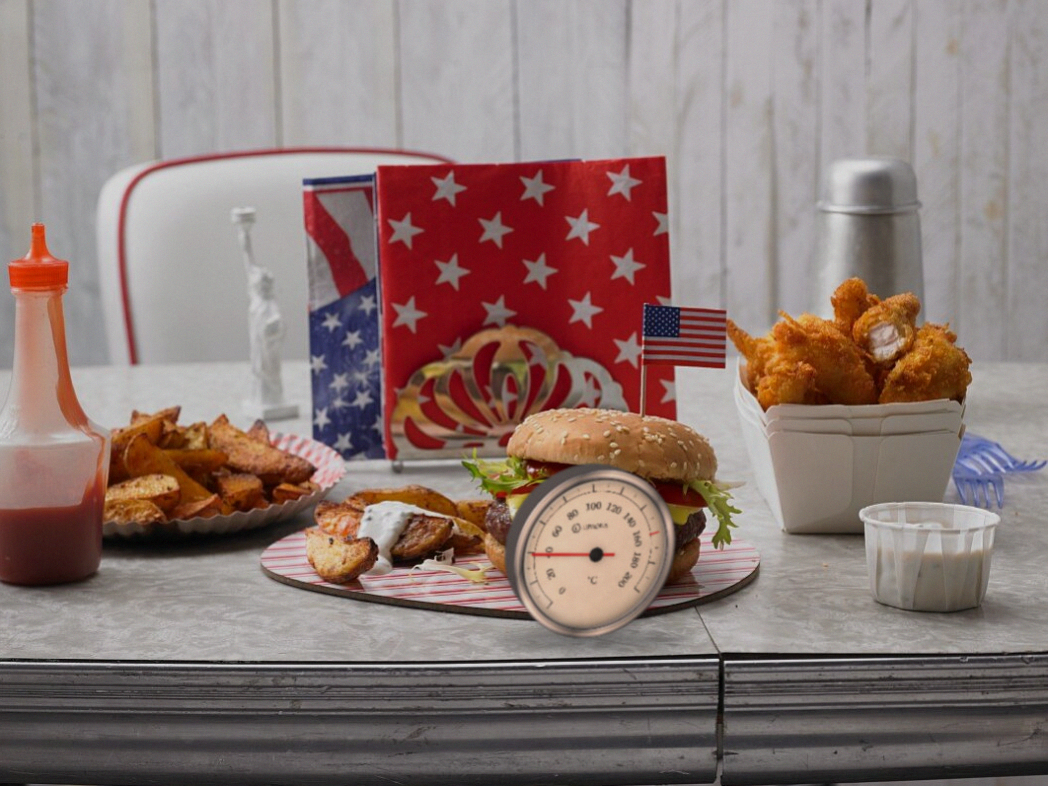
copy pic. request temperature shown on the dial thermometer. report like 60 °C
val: 40 °C
